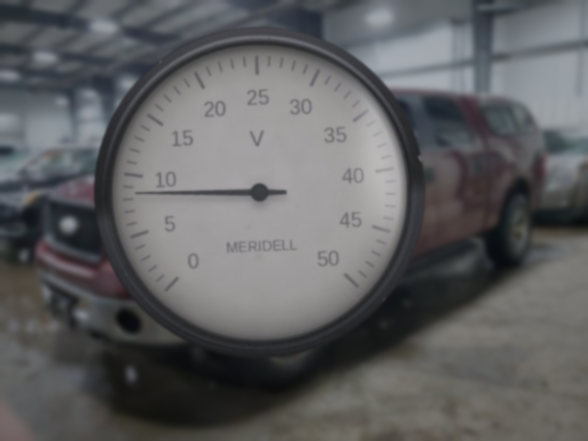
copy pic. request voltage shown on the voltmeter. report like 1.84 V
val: 8.5 V
